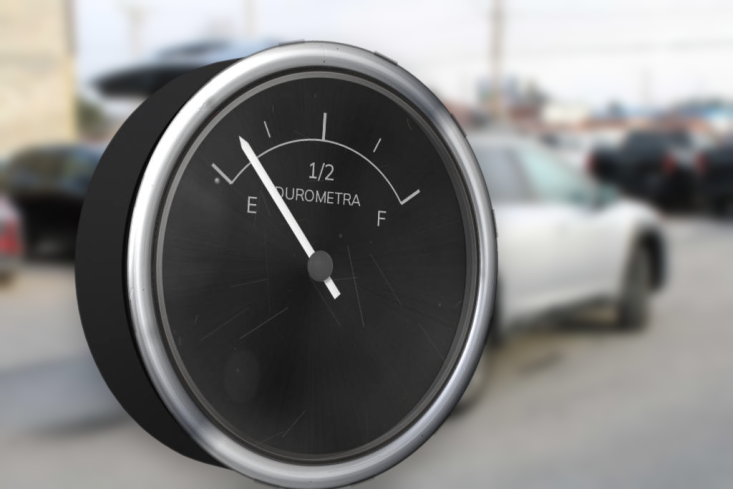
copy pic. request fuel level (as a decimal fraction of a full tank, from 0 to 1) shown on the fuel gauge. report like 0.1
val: 0.125
